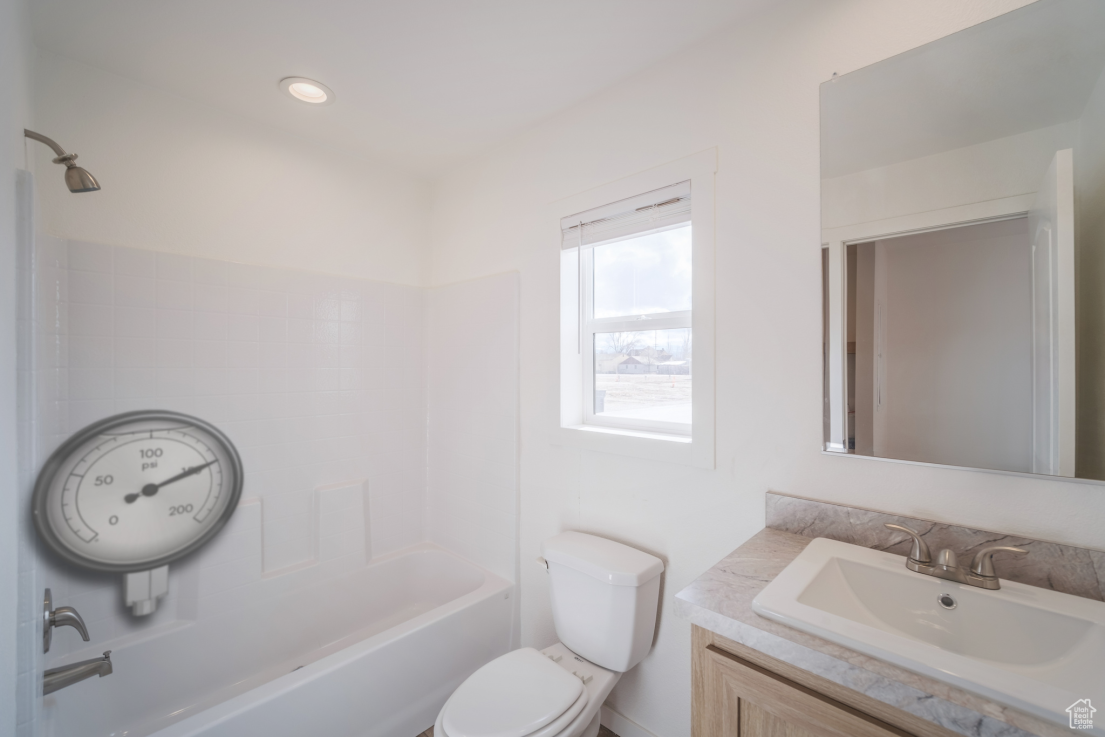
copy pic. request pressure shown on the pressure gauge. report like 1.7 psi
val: 150 psi
